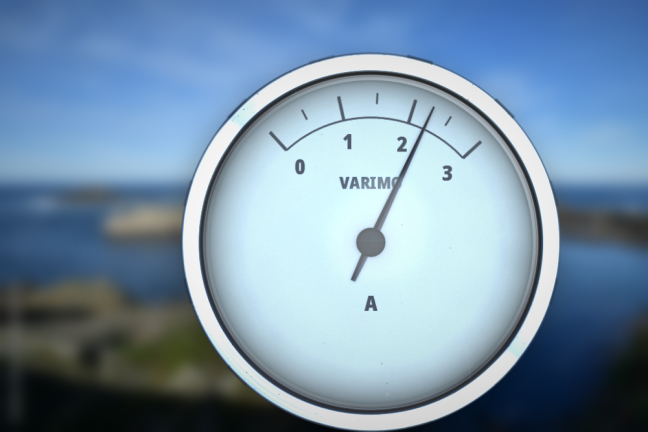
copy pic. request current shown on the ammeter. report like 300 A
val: 2.25 A
